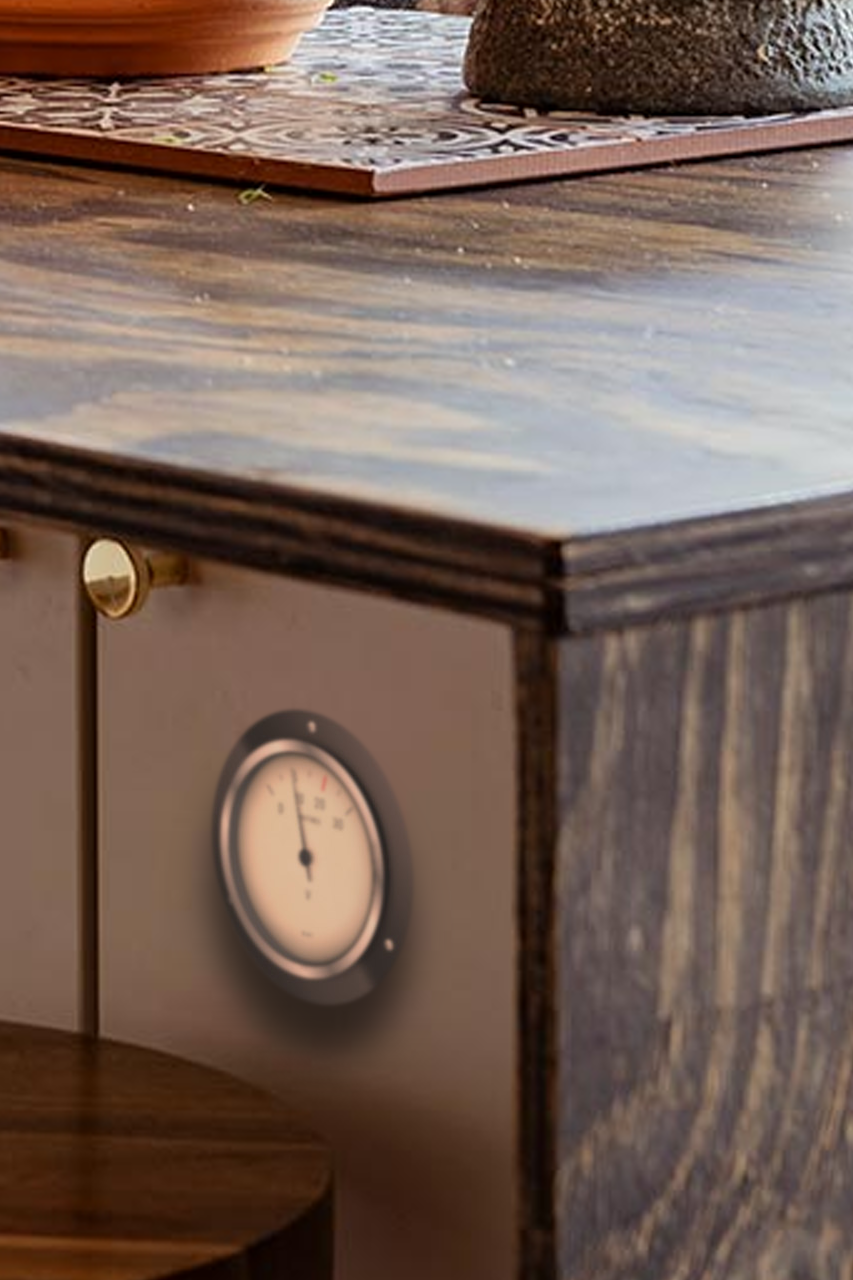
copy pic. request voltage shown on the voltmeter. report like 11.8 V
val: 10 V
